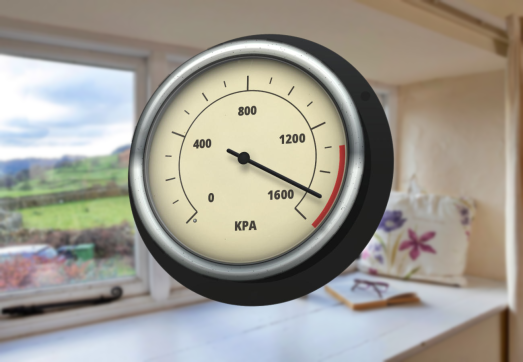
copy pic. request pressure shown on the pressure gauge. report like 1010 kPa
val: 1500 kPa
